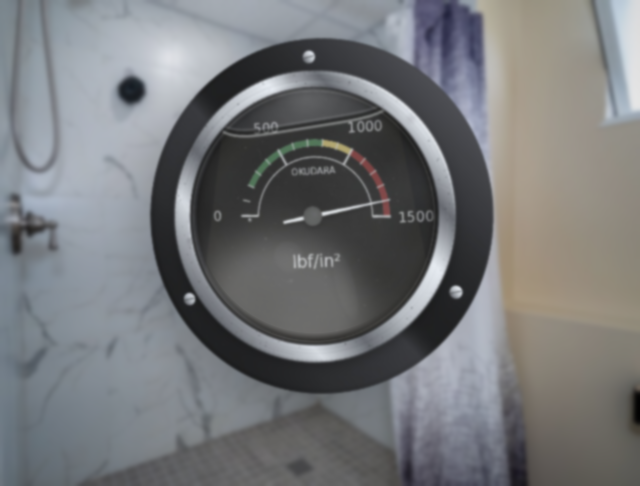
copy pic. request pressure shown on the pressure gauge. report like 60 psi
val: 1400 psi
